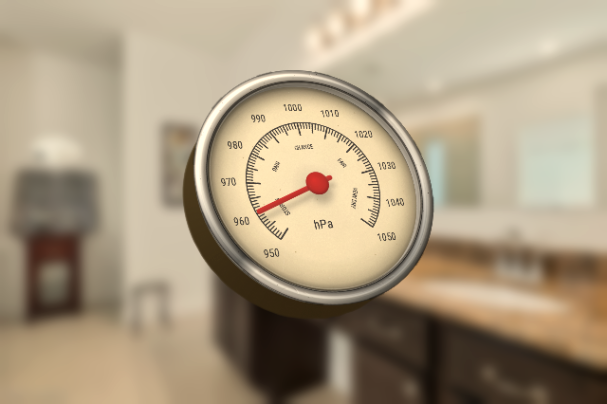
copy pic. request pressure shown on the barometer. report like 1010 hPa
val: 960 hPa
